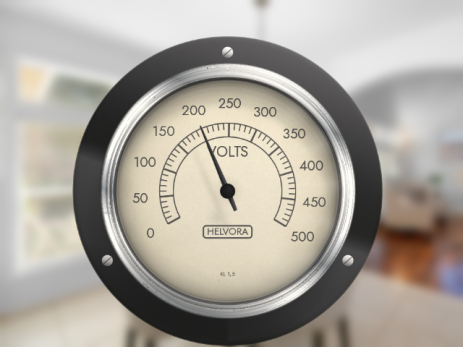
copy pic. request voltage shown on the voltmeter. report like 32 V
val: 200 V
